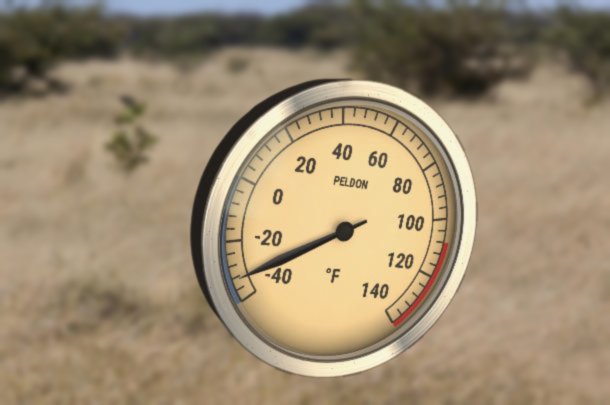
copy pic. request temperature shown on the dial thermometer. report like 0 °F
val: -32 °F
